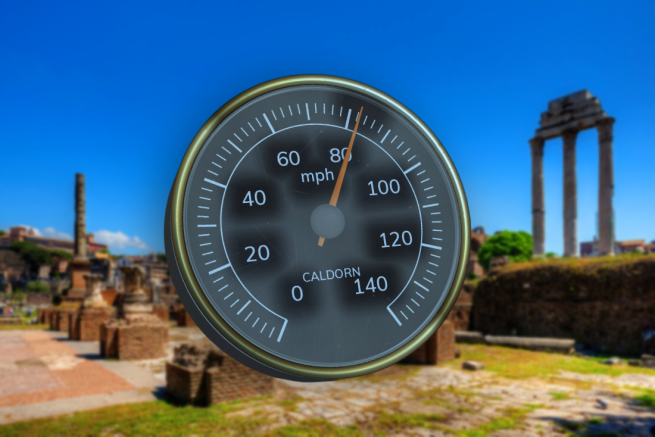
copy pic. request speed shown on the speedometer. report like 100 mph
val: 82 mph
